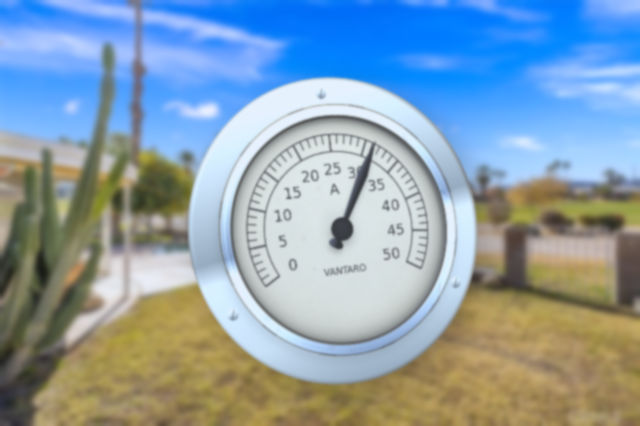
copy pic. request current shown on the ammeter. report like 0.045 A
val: 31 A
